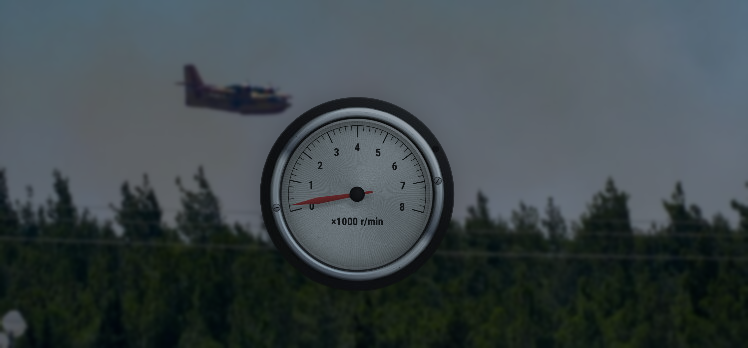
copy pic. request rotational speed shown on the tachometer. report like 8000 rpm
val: 200 rpm
